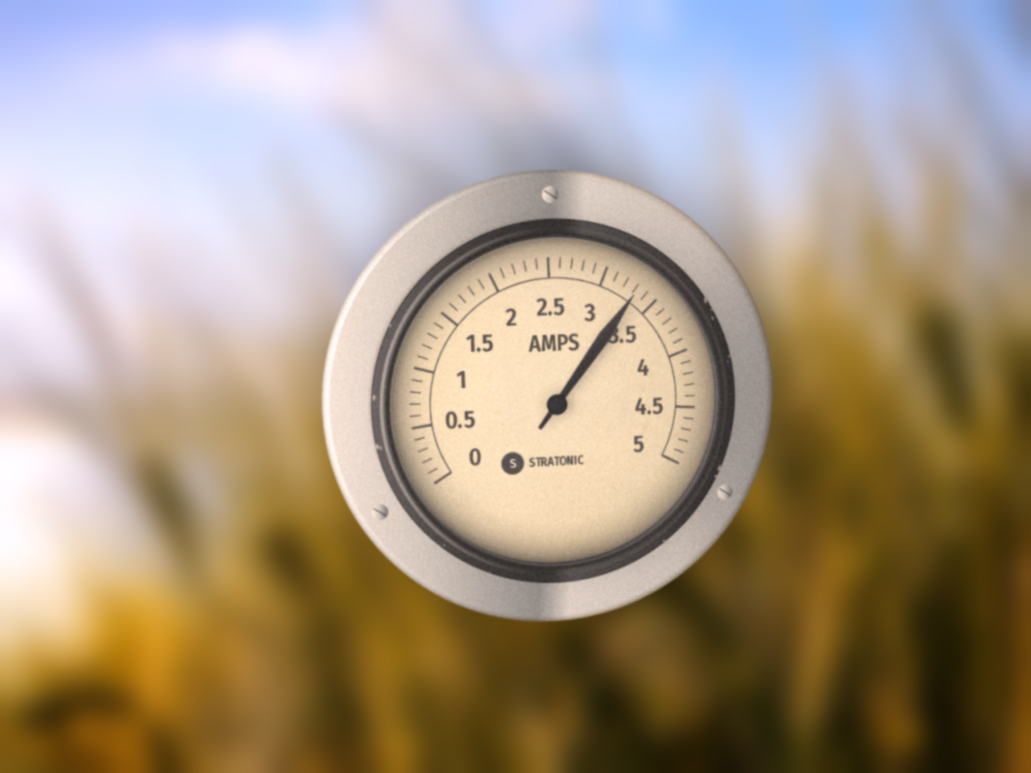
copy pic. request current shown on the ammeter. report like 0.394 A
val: 3.3 A
